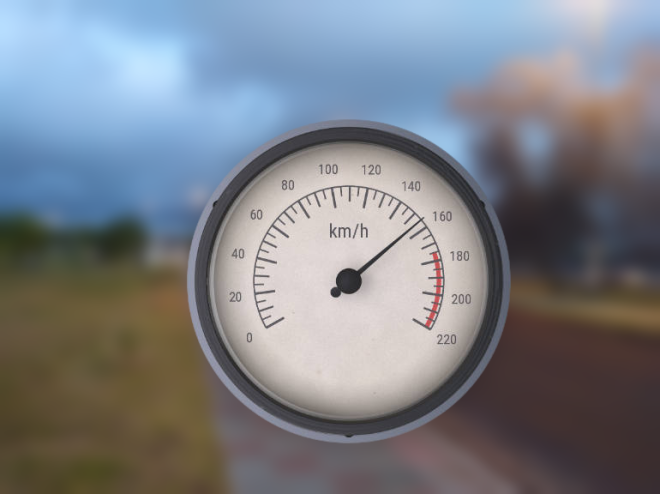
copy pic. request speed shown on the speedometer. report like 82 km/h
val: 155 km/h
